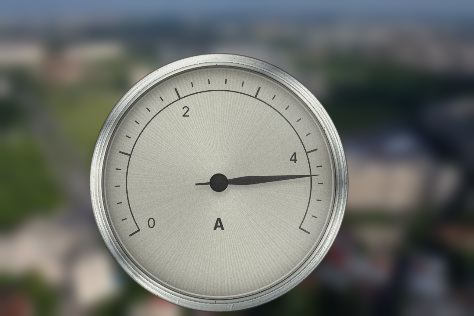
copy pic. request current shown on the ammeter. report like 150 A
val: 4.3 A
